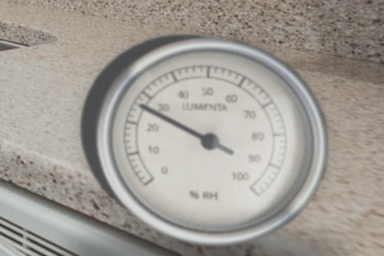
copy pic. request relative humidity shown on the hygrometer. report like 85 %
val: 26 %
